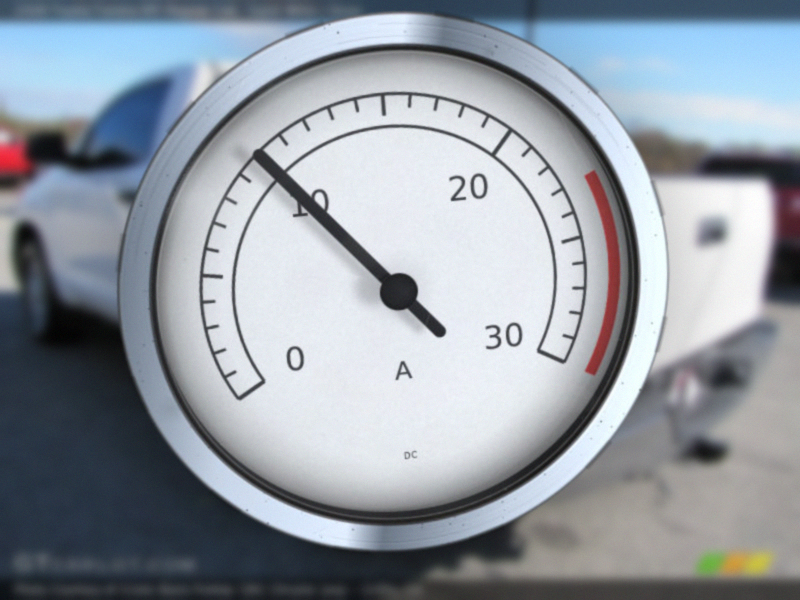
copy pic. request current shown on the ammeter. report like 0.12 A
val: 10 A
